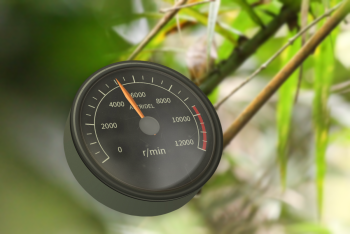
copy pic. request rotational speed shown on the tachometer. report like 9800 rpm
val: 5000 rpm
